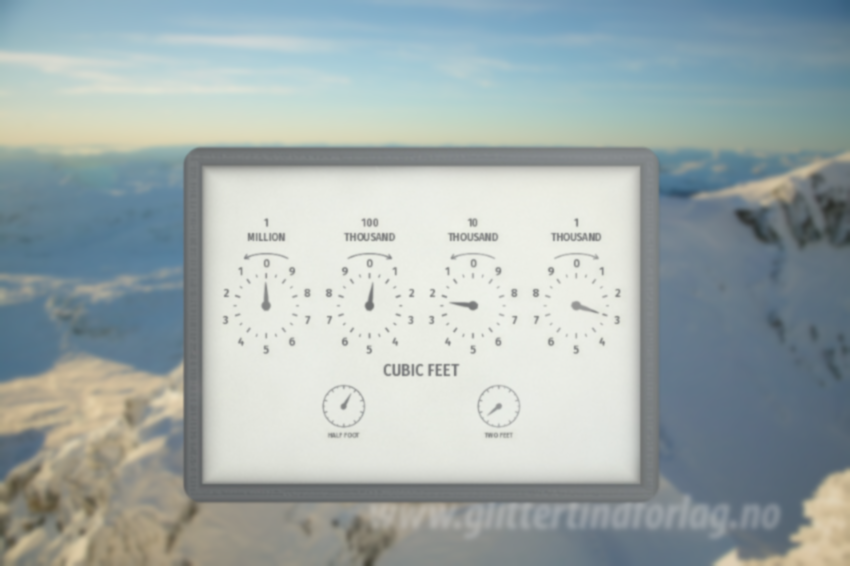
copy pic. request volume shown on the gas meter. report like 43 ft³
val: 2300 ft³
